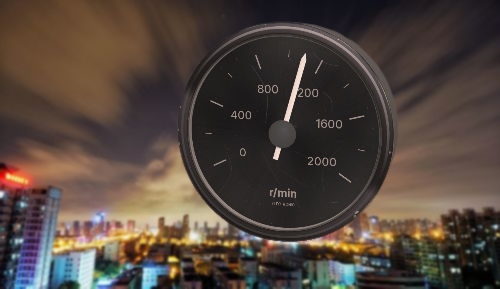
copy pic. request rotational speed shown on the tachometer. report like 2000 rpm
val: 1100 rpm
